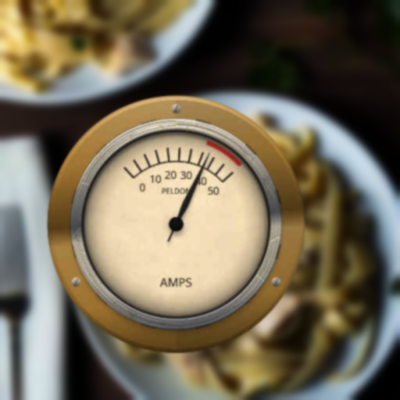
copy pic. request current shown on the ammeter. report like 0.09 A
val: 37.5 A
